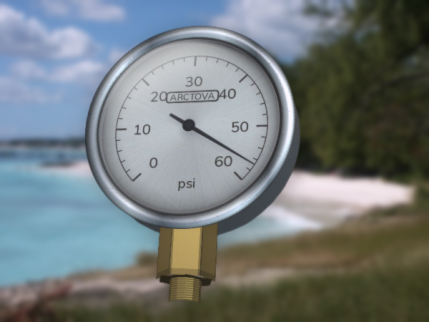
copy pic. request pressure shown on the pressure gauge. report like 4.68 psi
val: 57 psi
